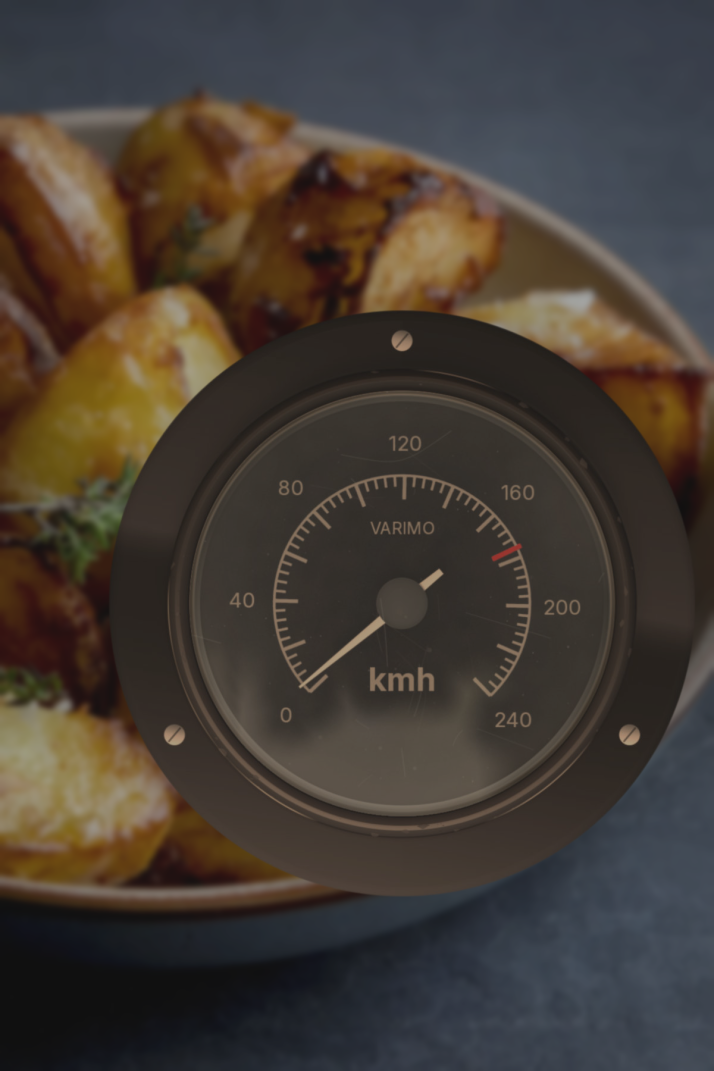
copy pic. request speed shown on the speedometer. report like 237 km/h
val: 4 km/h
